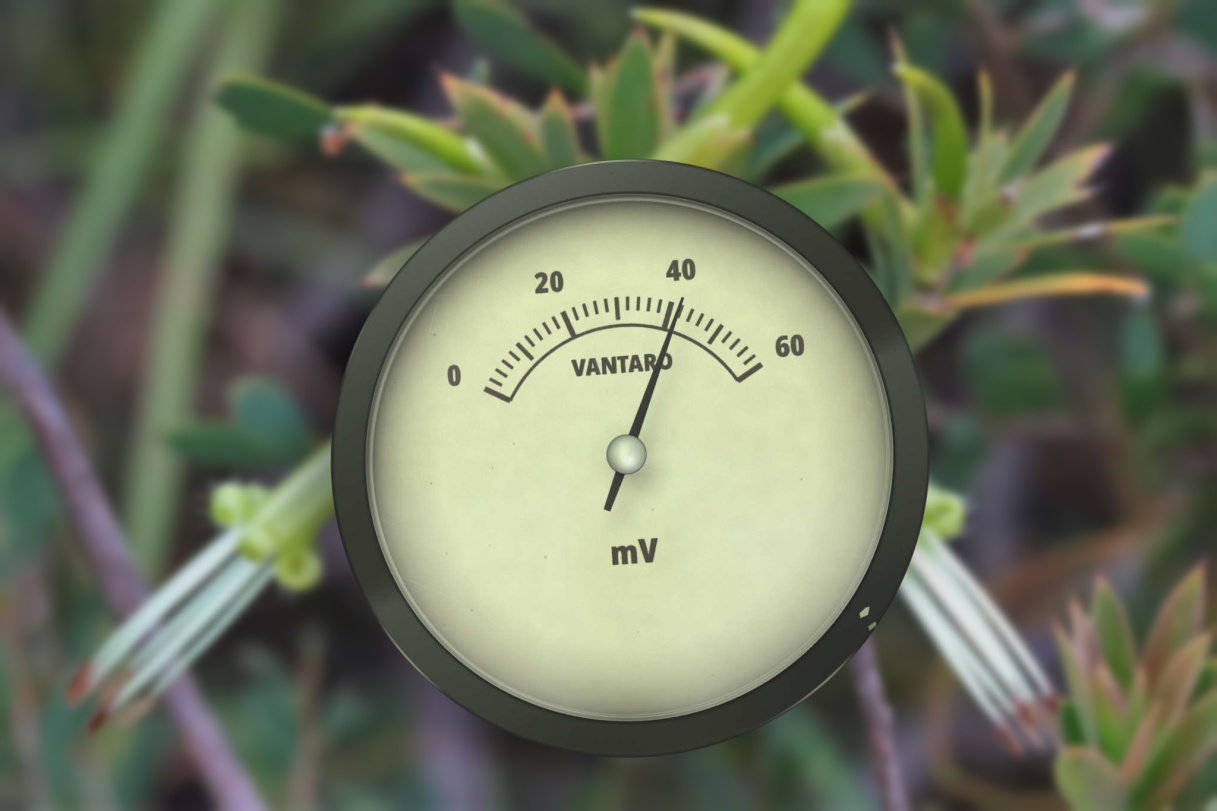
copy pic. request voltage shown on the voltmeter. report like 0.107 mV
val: 42 mV
